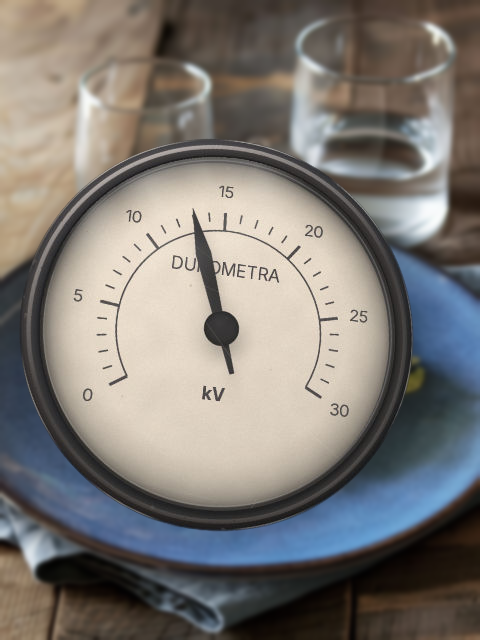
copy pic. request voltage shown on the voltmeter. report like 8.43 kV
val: 13 kV
